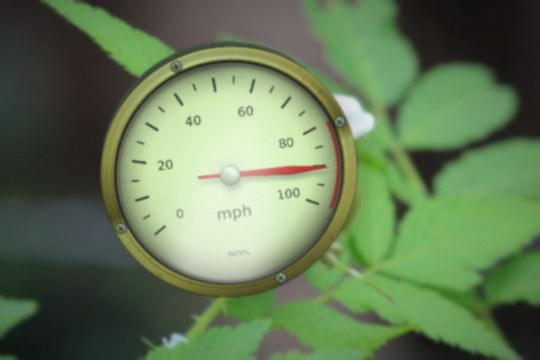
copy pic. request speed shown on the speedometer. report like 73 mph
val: 90 mph
